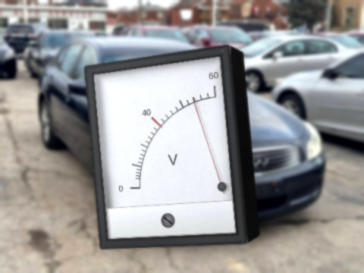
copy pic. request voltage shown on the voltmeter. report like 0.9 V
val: 54 V
